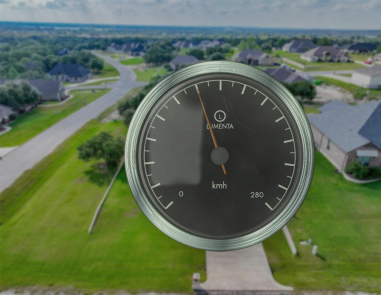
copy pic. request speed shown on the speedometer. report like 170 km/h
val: 120 km/h
